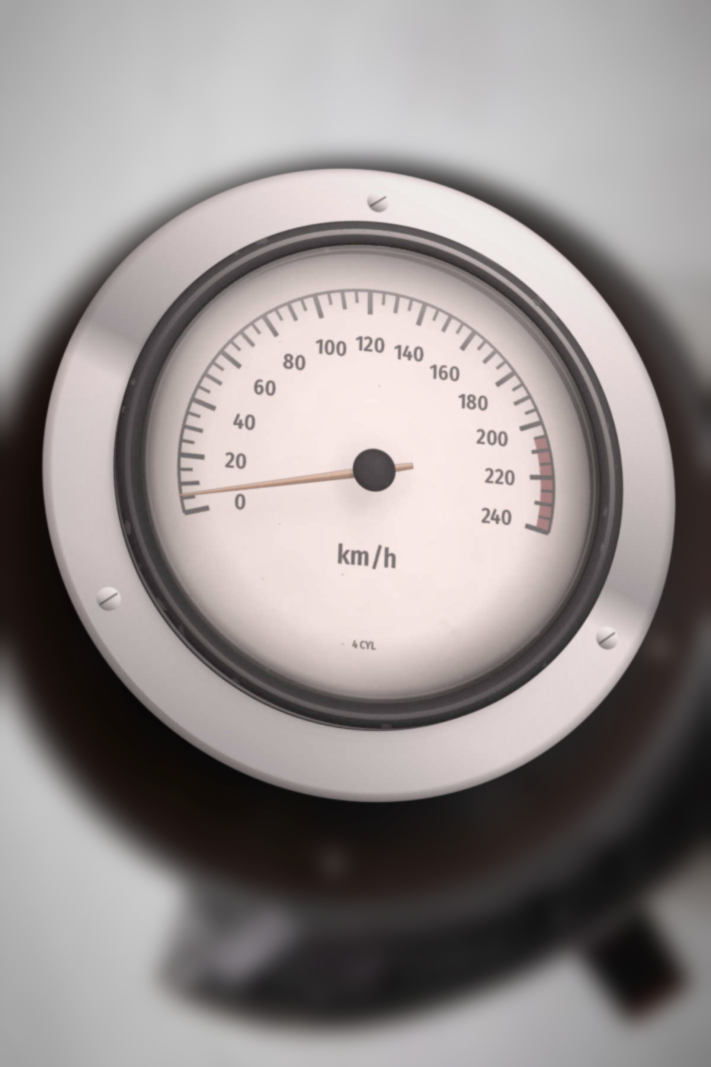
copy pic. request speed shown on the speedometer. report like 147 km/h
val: 5 km/h
